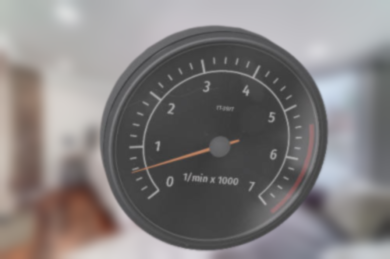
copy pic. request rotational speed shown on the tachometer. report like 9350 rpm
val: 600 rpm
